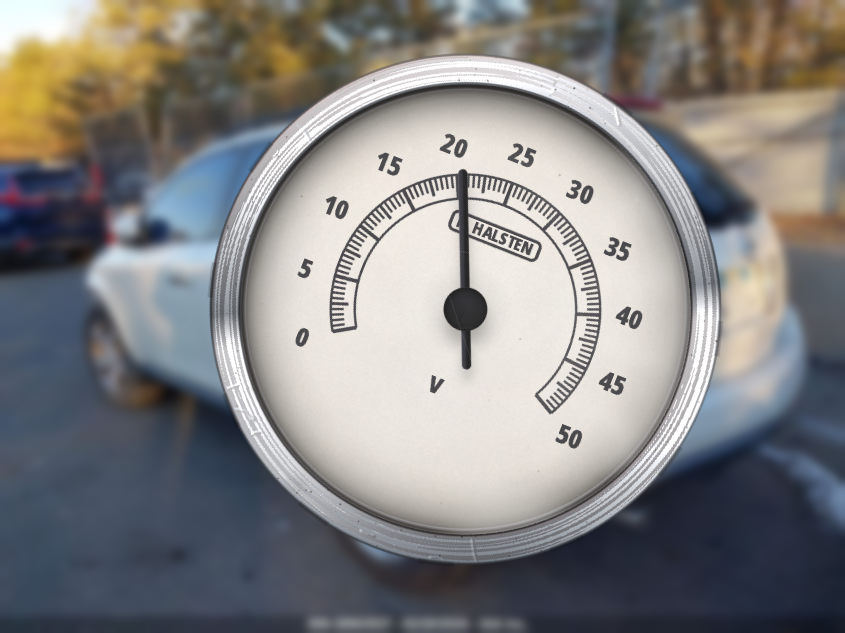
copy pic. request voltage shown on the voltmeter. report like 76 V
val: 20.5 V
